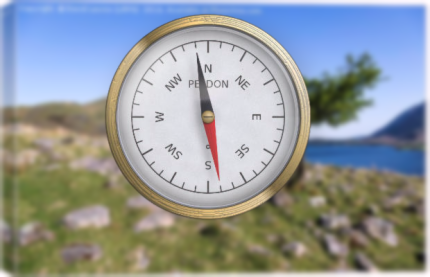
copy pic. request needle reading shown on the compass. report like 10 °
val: 170 °
